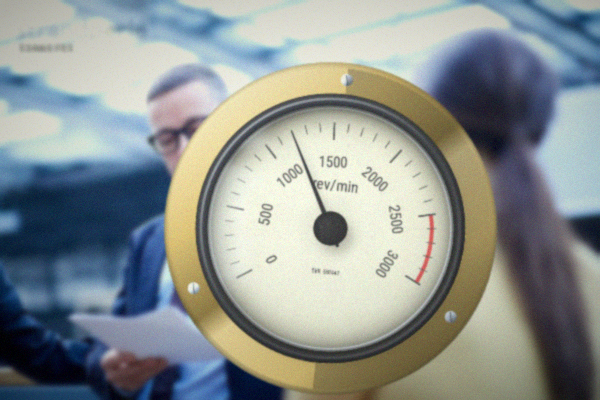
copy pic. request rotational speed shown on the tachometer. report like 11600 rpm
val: 1200 rpm
